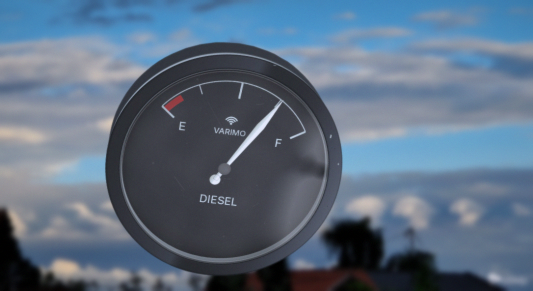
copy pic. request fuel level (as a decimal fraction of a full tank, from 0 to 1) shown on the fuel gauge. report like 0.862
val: 0.75
